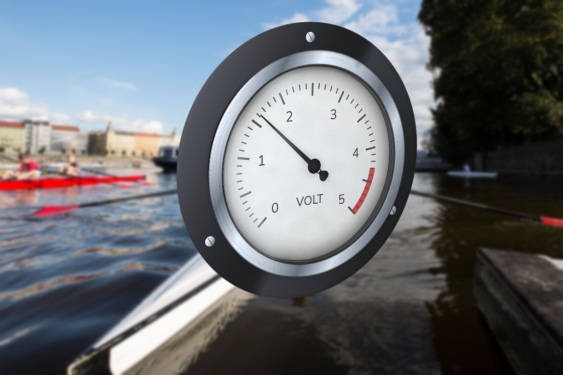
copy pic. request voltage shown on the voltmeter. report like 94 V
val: 1.6 V
